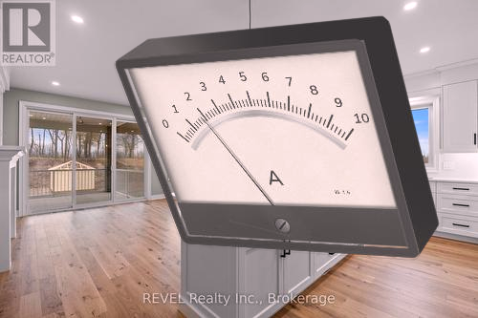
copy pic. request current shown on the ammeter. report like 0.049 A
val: 2 A
